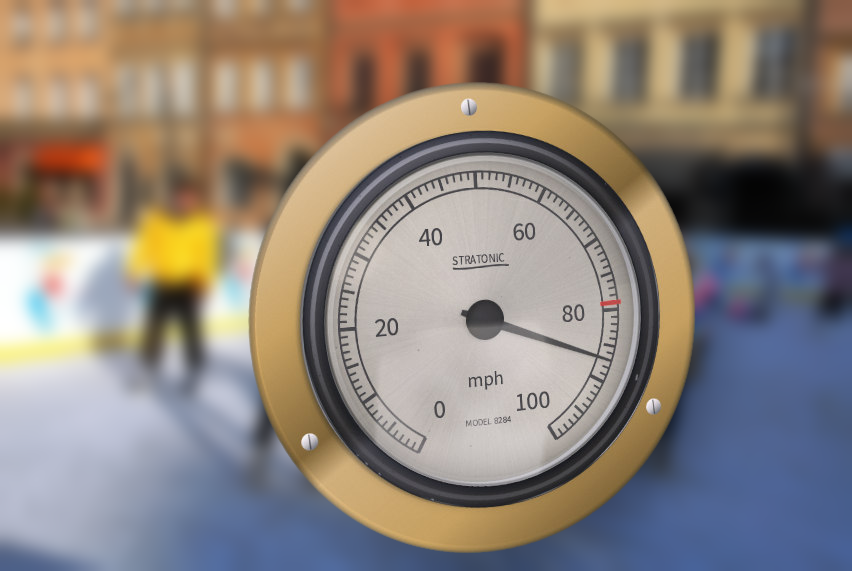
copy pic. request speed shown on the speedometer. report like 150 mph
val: 87 mph
